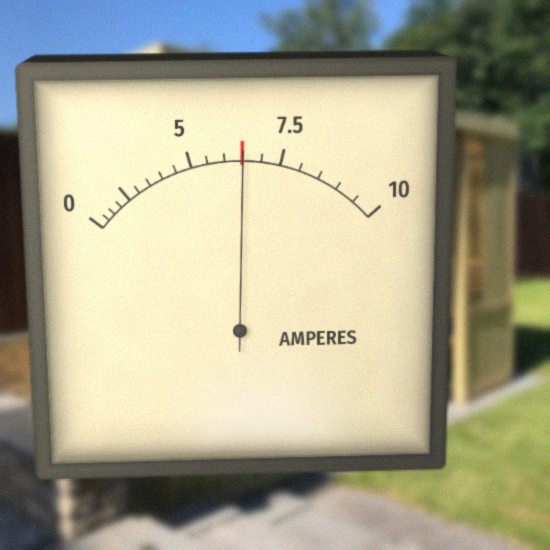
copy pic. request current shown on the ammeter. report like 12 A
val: 6.5 A
